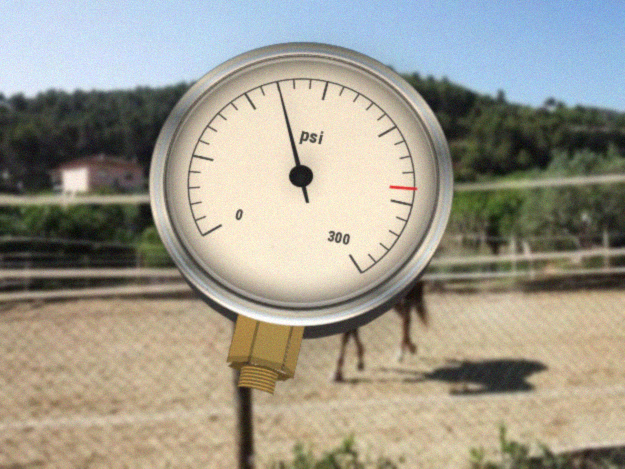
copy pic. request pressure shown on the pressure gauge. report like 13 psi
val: 120 psi
